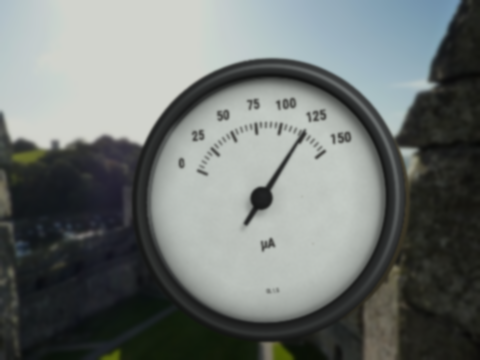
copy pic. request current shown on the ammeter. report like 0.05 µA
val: 125 µA
